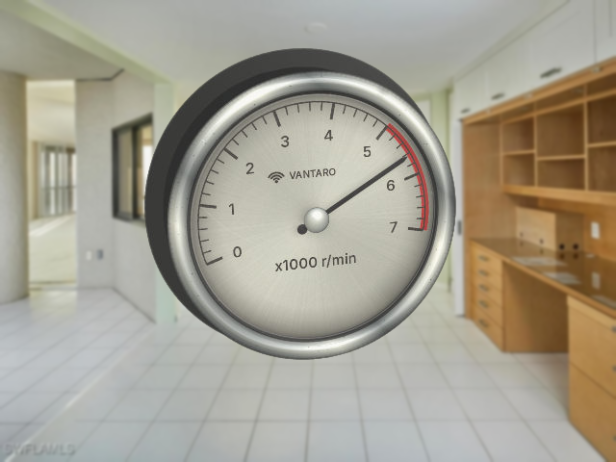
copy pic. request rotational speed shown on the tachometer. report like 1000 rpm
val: 5600 rpm
